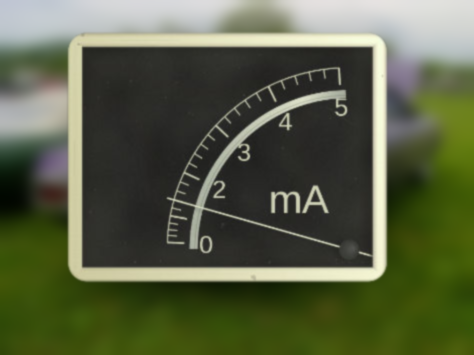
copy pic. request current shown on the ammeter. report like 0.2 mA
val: 1.4 mA
